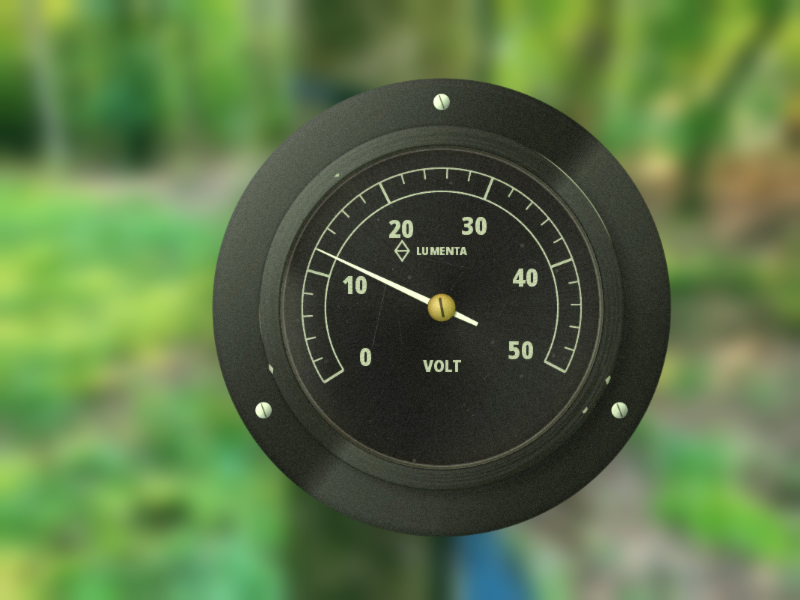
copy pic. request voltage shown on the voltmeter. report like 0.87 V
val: 12 V
